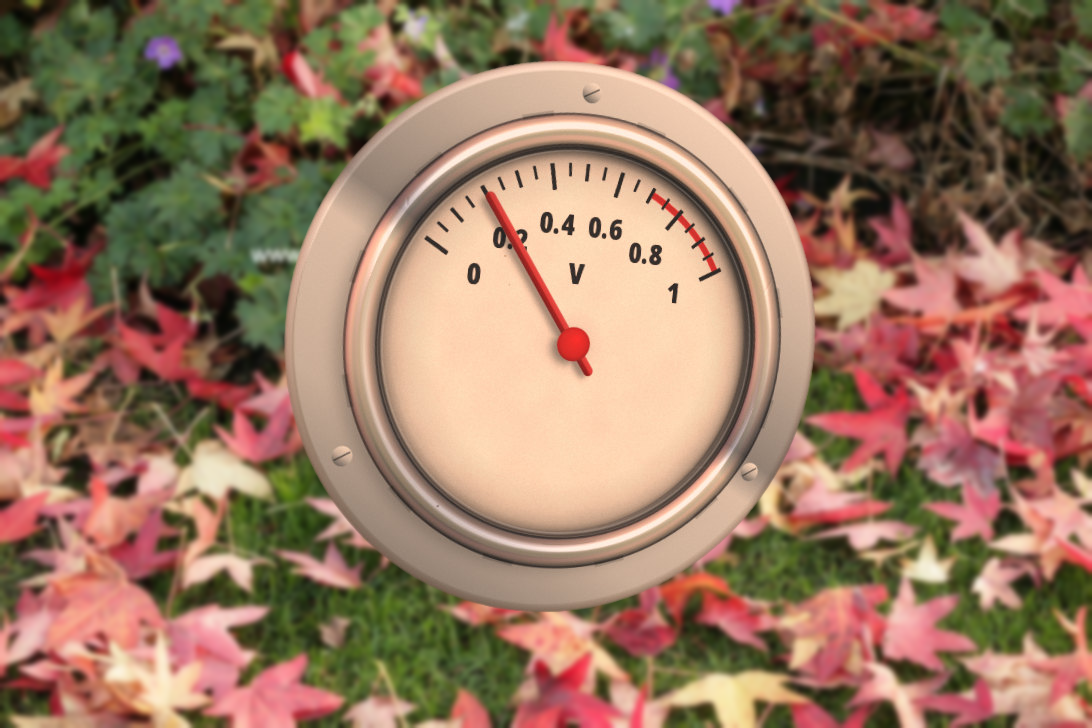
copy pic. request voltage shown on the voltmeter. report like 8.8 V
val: 0.2 V
